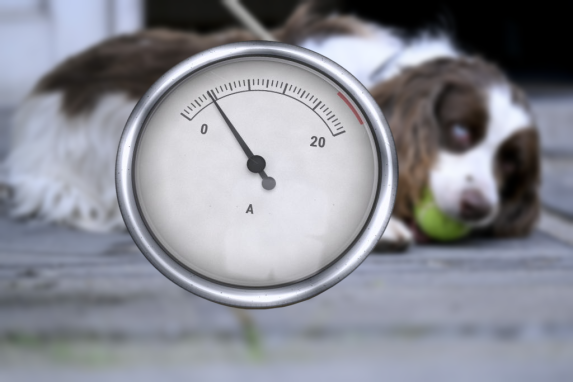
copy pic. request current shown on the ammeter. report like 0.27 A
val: 3.5 A
